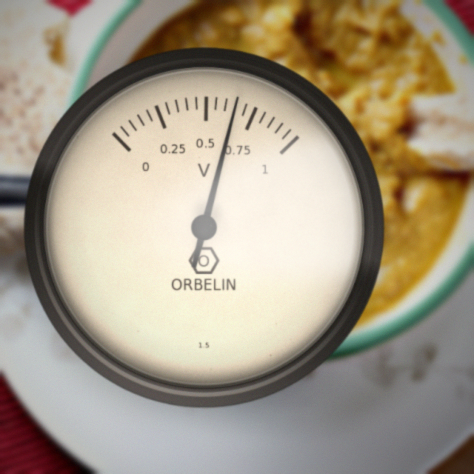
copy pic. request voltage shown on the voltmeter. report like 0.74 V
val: 0.65 V
